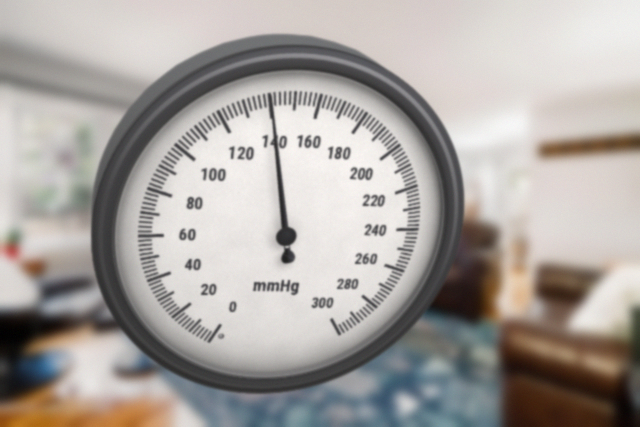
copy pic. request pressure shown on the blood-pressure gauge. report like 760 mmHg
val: 140 mmHg
